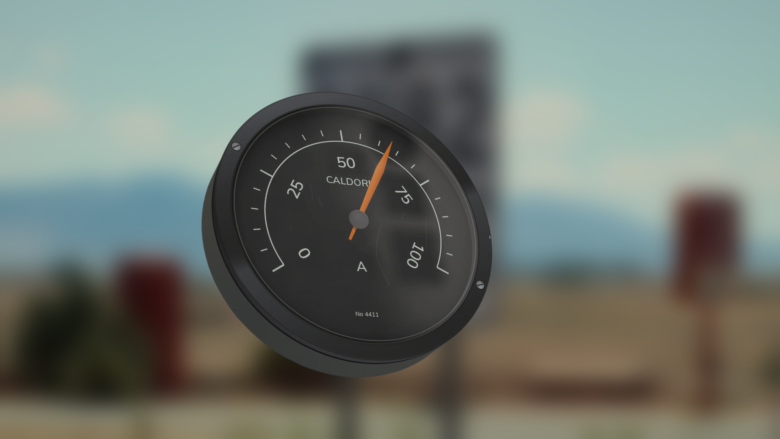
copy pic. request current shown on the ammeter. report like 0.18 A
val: 62.5 A
